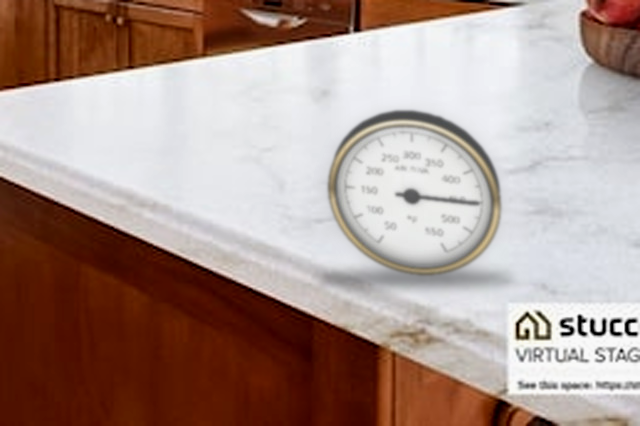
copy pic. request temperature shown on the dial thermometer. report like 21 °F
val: 450 °F
